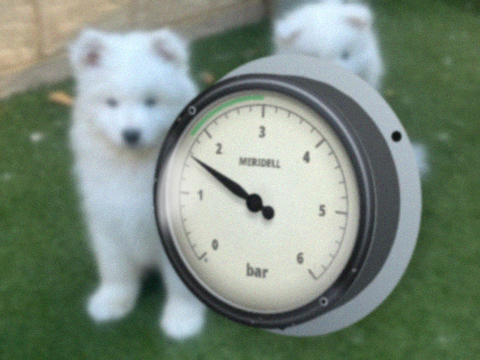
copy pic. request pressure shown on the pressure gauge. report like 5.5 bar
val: 1.6 bar
